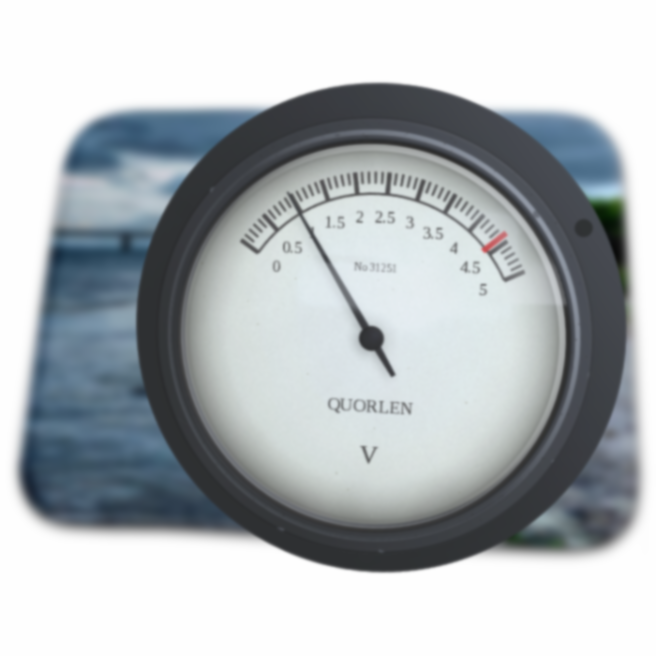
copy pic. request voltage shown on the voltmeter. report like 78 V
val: 1 V
